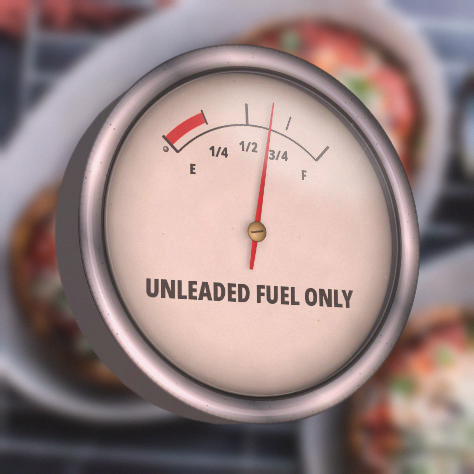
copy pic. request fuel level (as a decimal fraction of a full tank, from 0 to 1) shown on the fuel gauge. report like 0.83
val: 0.625
